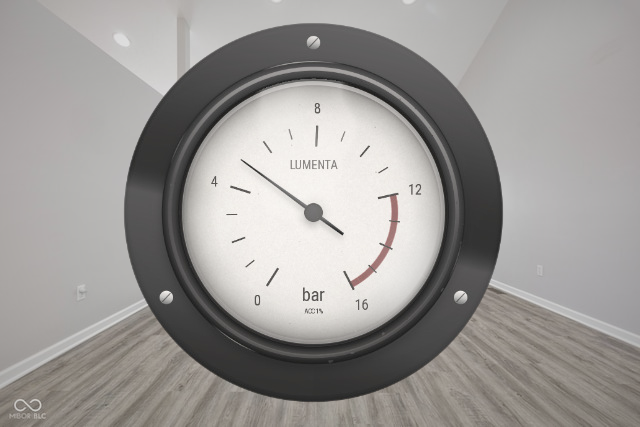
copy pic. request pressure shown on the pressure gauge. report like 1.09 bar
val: 5 bar
